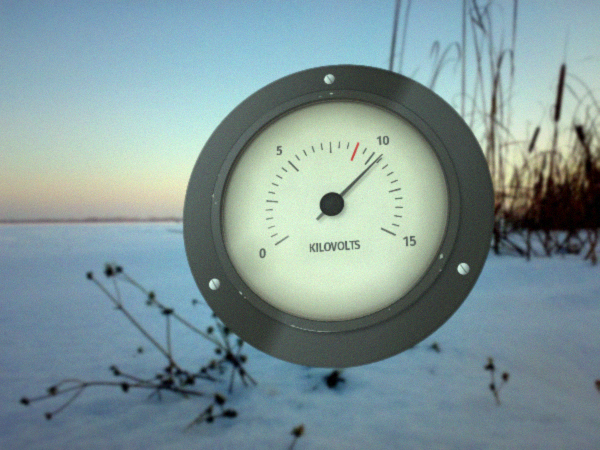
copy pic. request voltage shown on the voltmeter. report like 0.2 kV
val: 10.5 kV
